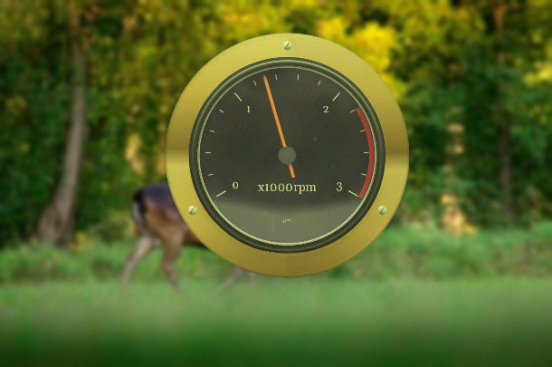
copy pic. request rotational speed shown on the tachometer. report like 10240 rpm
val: 1300 rpm
